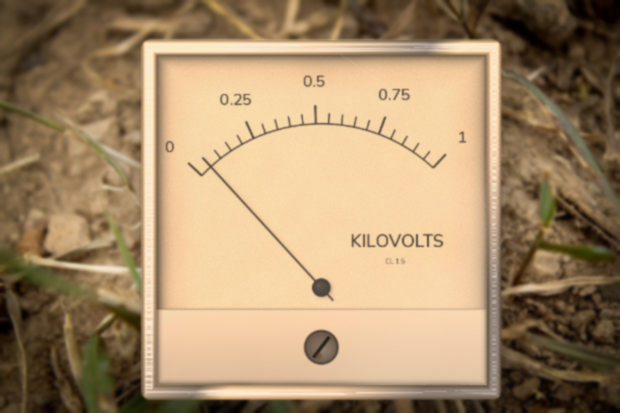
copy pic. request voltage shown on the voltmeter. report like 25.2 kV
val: 0.05 kV
